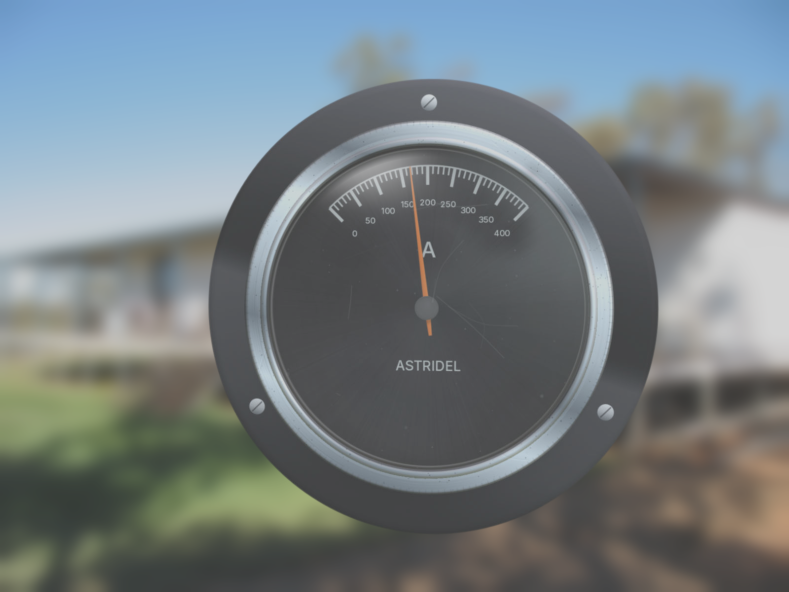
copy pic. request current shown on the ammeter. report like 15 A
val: 170 A
